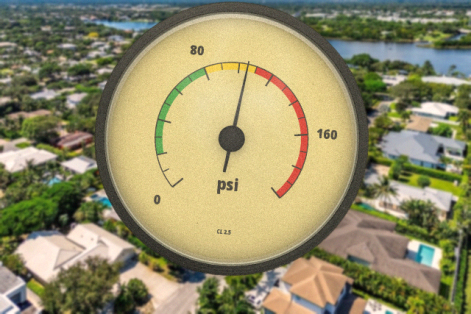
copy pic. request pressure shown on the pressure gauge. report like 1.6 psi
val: 105 psi
